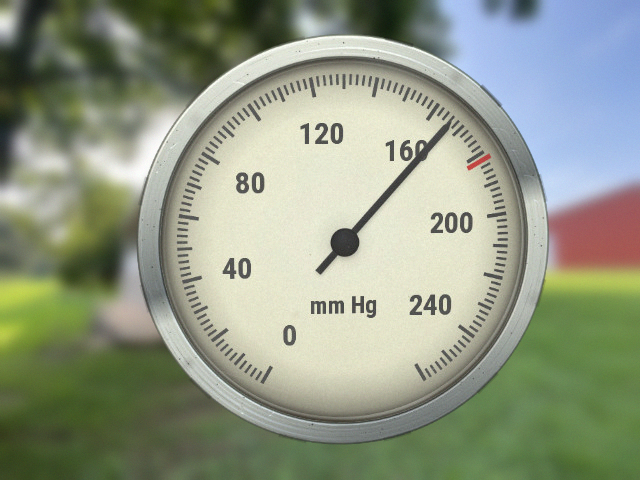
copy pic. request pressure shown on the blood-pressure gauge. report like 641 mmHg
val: 166 mmHg
